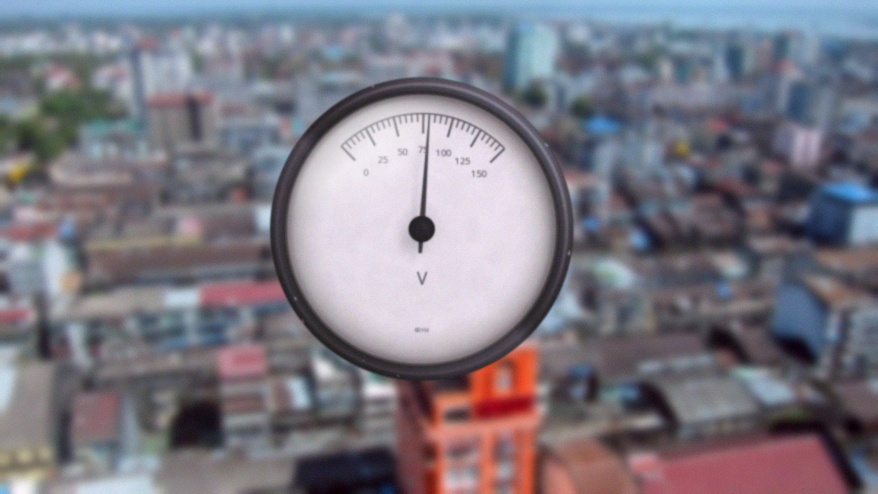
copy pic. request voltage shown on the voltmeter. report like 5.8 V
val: 80 V
